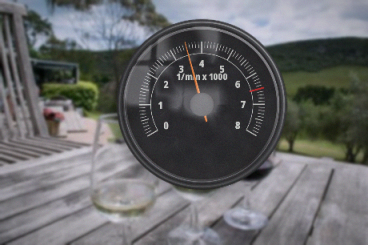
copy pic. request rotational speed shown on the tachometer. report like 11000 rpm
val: 3500 rpm
